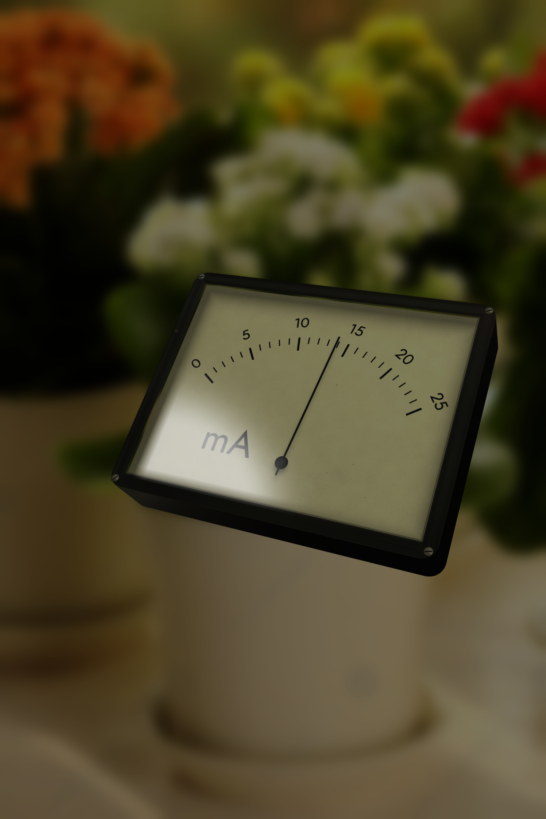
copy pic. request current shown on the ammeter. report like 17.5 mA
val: 14 mA
